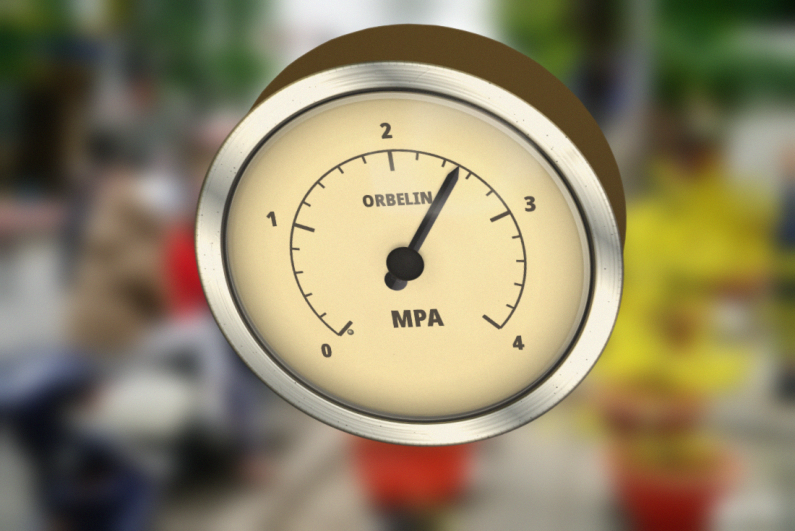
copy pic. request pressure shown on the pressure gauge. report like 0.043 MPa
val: 2.5 MPa
